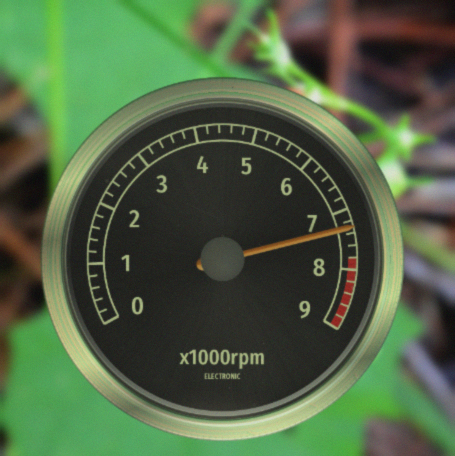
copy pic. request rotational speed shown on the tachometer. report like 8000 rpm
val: 7300 rpm
